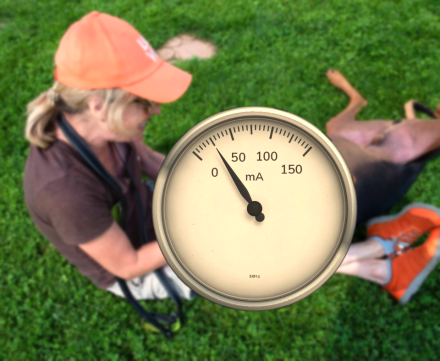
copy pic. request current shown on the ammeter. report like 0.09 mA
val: 25 mA
